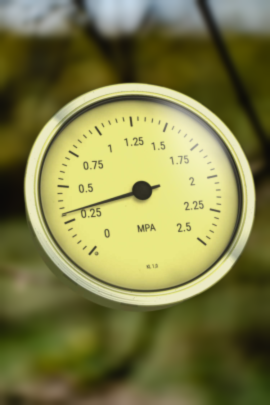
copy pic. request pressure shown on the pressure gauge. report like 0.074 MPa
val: 0.3 MPa
